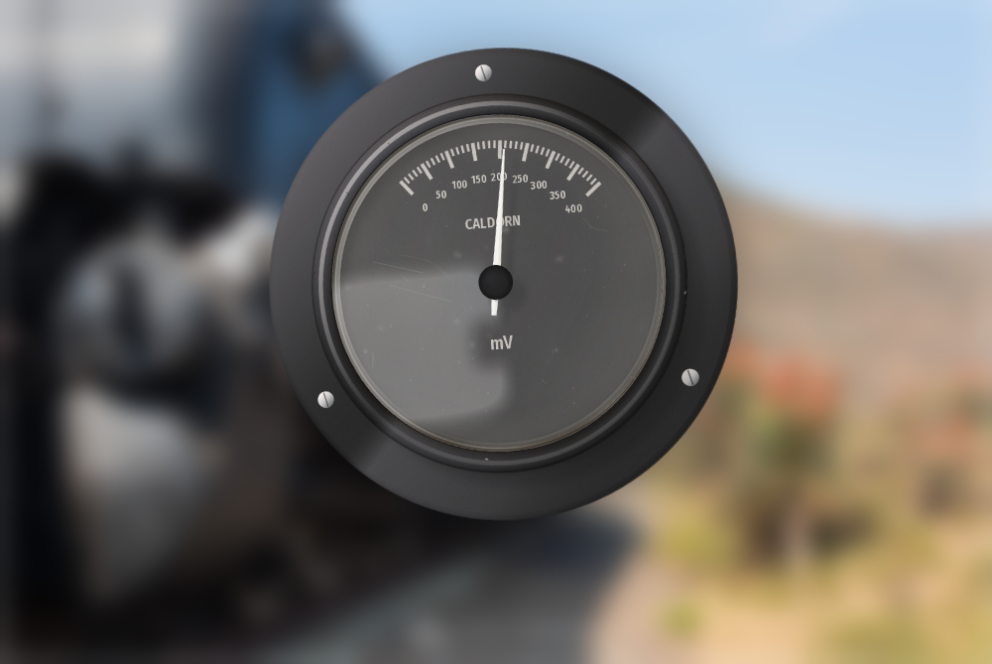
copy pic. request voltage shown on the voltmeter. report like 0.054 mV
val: 210 mV
